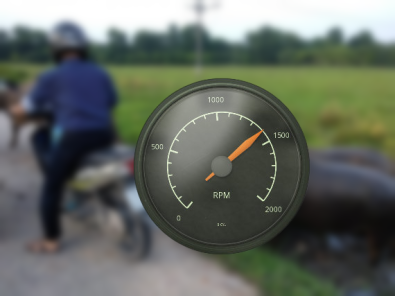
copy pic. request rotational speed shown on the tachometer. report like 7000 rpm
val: 1400 rpm
